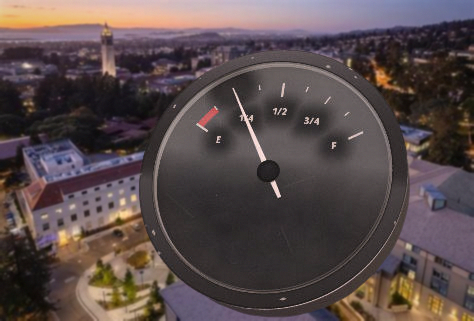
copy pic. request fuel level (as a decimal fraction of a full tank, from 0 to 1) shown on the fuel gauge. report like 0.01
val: 0.25
